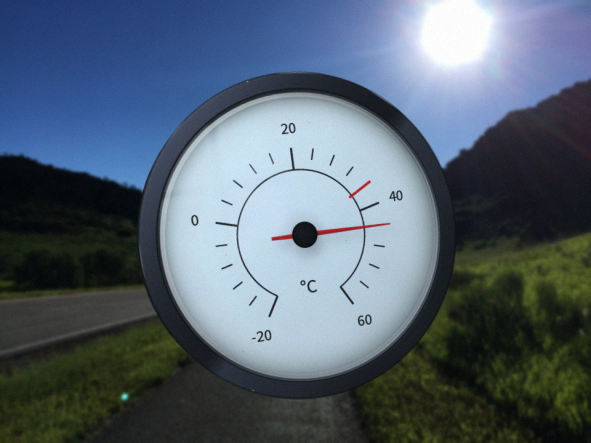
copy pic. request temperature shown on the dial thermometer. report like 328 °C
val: 44 °C
